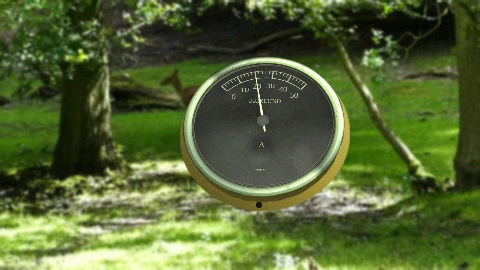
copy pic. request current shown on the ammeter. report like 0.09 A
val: 20 A
